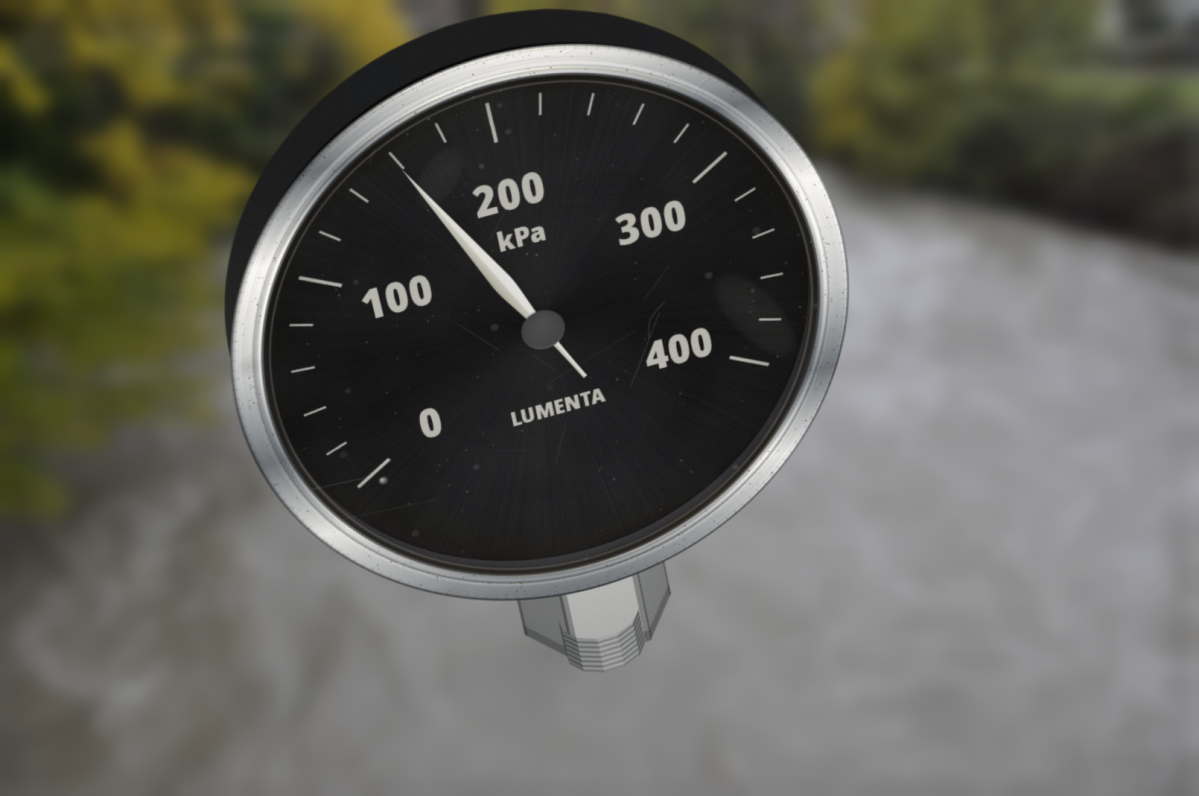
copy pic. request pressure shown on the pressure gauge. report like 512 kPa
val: 160 kPa
